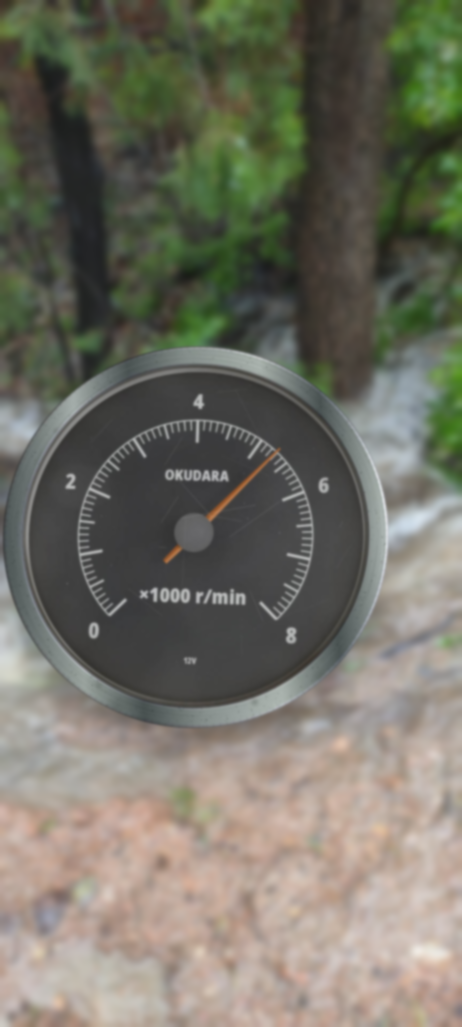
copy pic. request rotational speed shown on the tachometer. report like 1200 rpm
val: 5300 rpm
